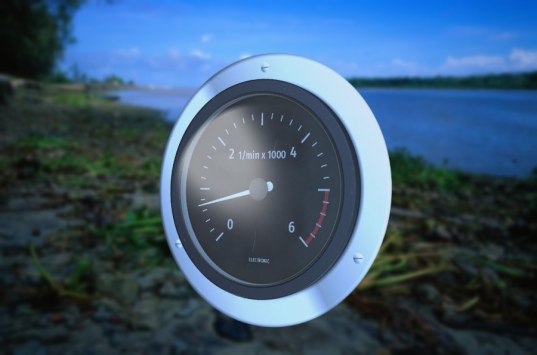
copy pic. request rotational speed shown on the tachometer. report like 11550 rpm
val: 700 rpm
